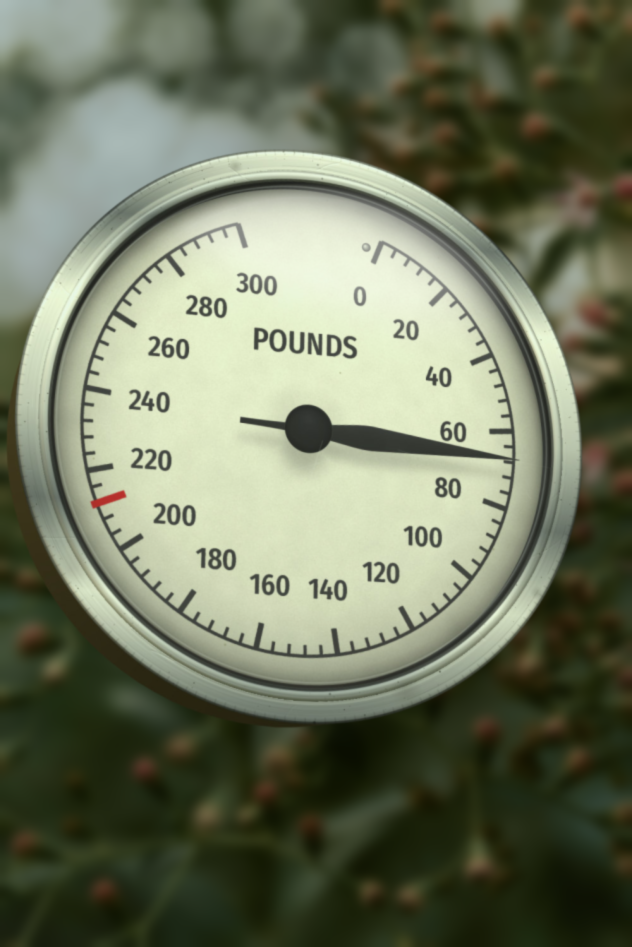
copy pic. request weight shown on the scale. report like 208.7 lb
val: 68 lb
